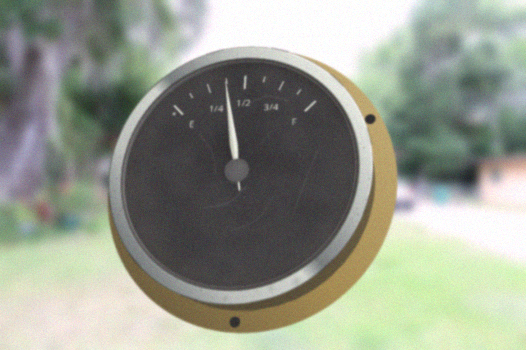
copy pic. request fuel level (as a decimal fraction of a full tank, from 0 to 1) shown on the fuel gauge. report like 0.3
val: 0.375
